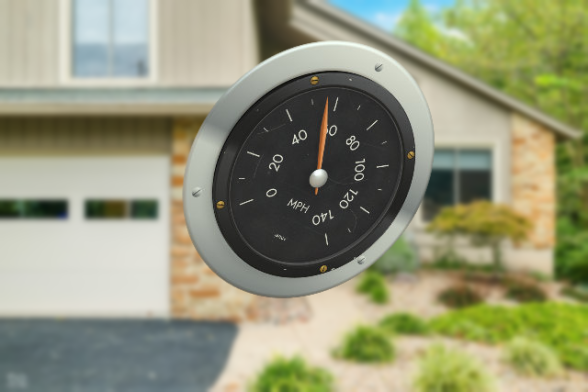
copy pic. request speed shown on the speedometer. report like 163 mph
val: 55 mph
